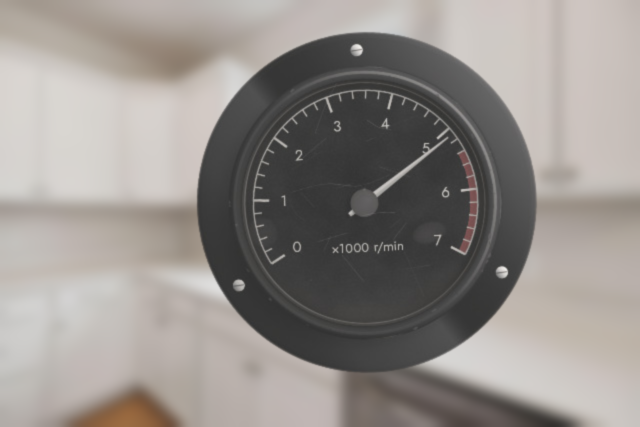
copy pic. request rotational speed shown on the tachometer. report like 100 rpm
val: 5100 rpm
